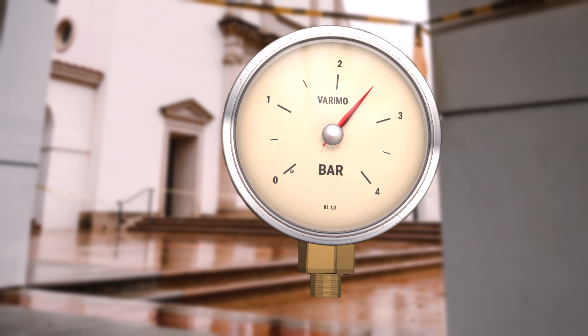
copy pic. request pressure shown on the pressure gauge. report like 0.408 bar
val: 2.5 bar
